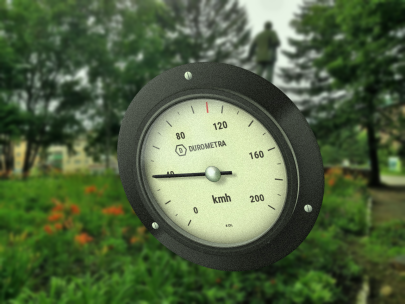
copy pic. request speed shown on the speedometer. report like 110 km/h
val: 40 km/h
